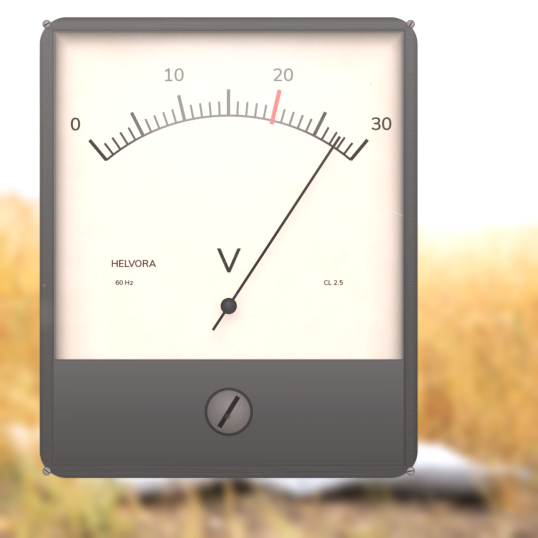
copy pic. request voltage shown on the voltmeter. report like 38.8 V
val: 27.5 V
